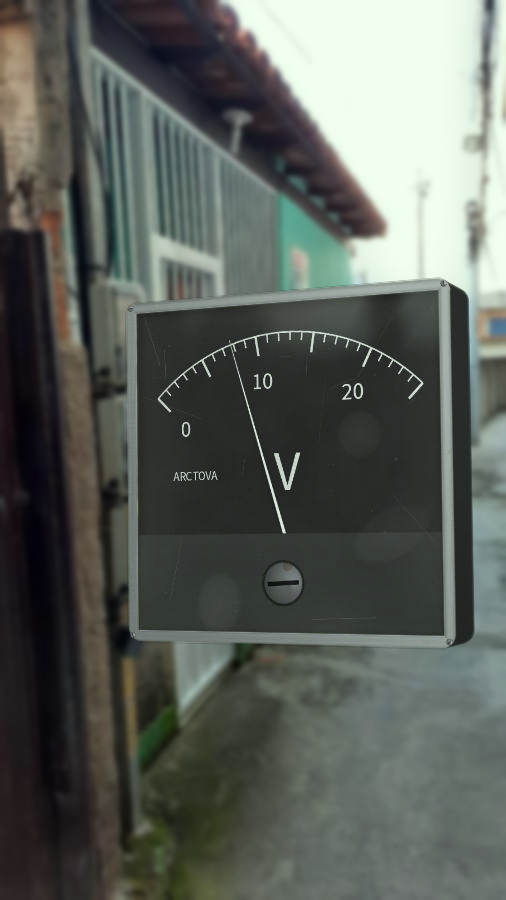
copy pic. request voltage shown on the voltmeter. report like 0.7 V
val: 8 V
